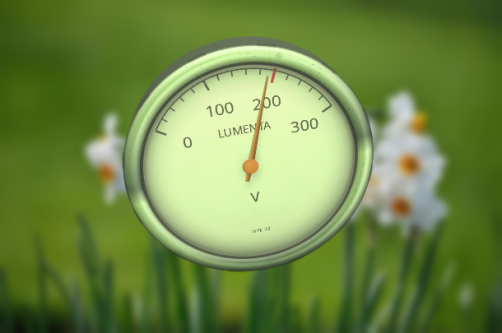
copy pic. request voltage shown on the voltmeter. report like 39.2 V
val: 190 V
